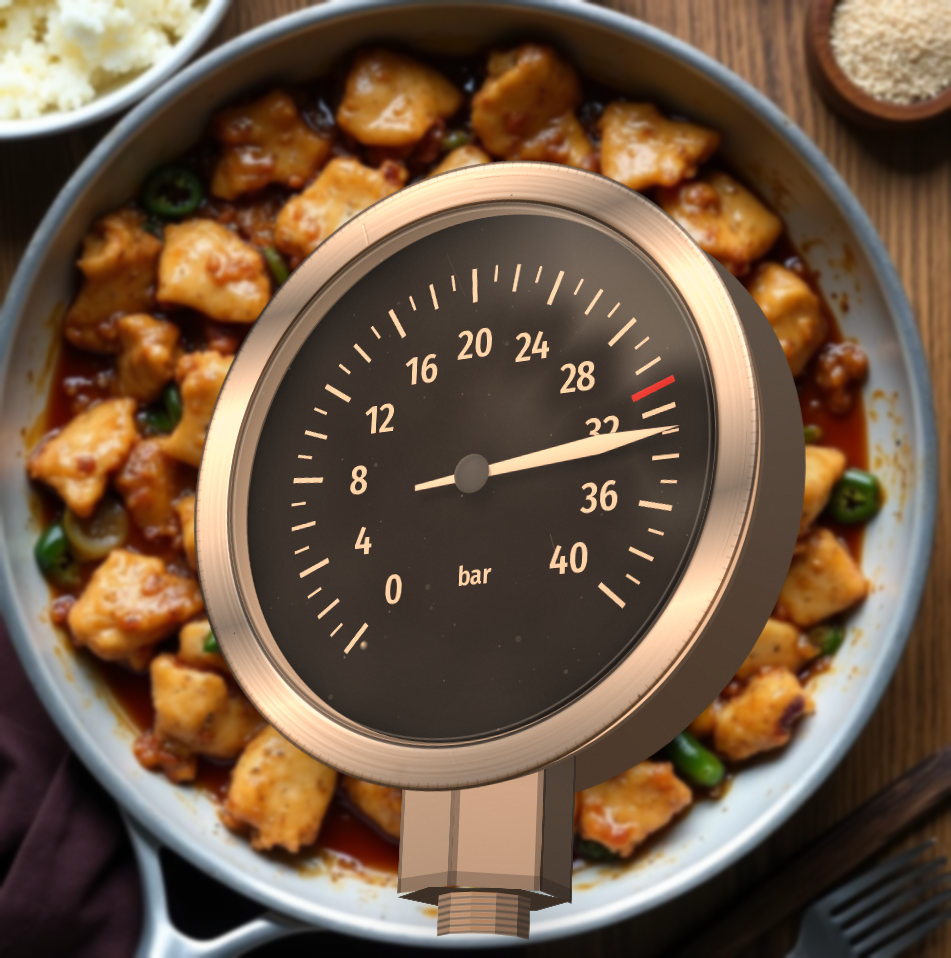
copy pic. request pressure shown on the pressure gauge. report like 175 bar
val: 33 bar
